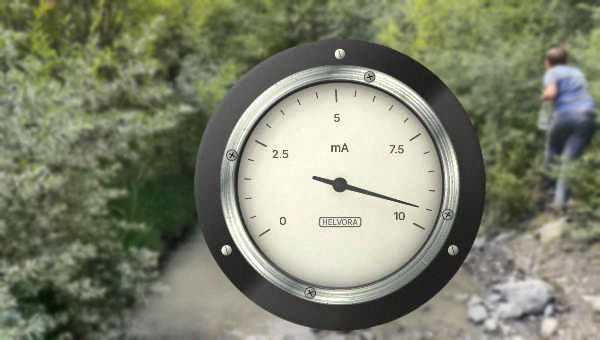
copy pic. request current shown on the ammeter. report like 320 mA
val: 9.5 mA
